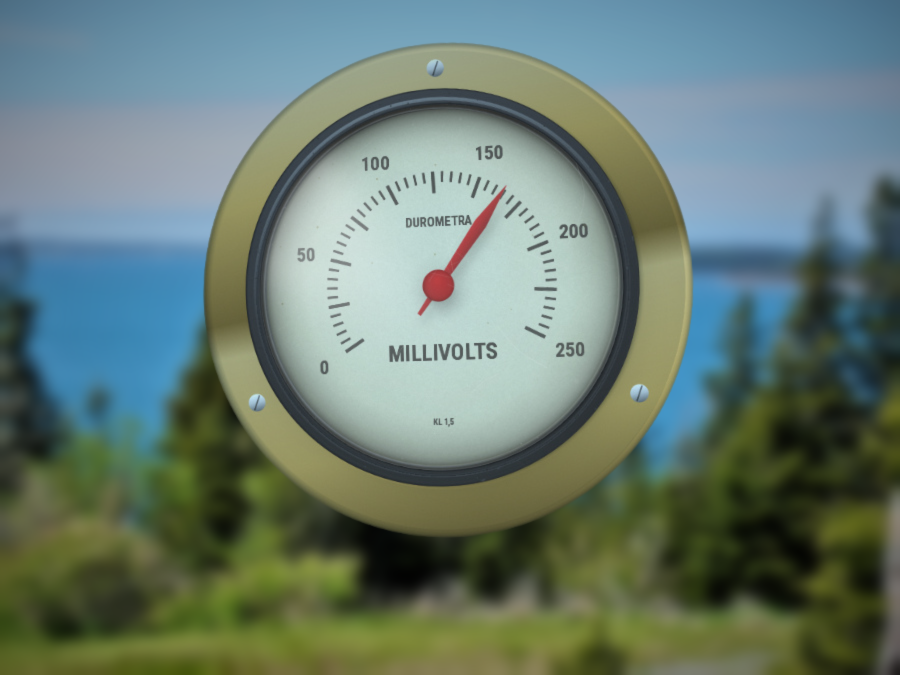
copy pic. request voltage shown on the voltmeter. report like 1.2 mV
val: 165 mV
